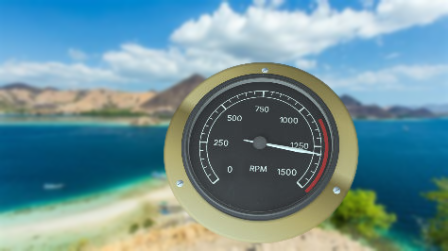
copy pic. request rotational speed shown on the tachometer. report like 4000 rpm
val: 1300 rpm
